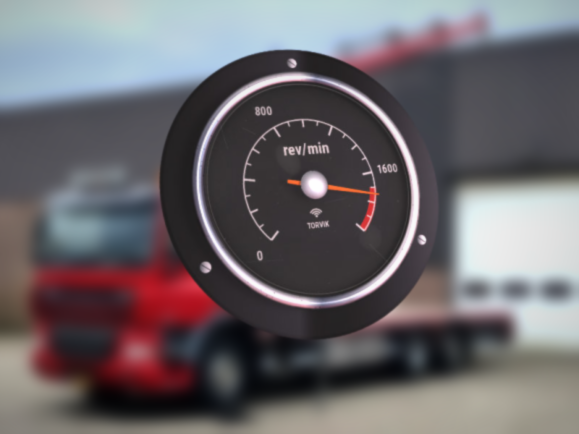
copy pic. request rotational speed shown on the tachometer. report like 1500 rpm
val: 1750 rpm
